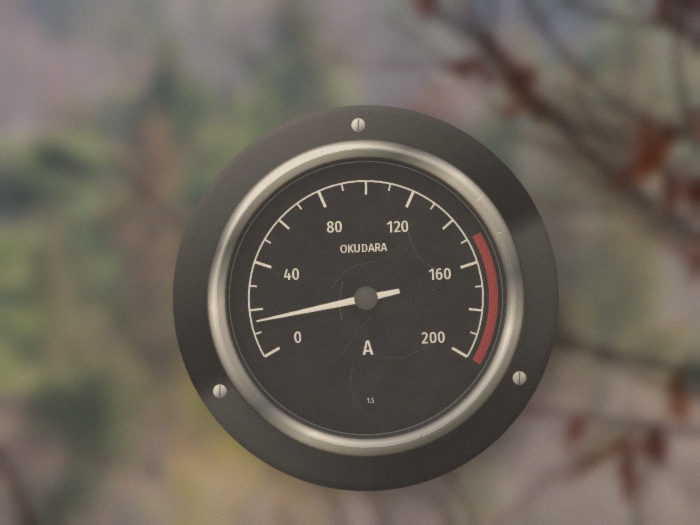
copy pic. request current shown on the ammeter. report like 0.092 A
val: 15 A
